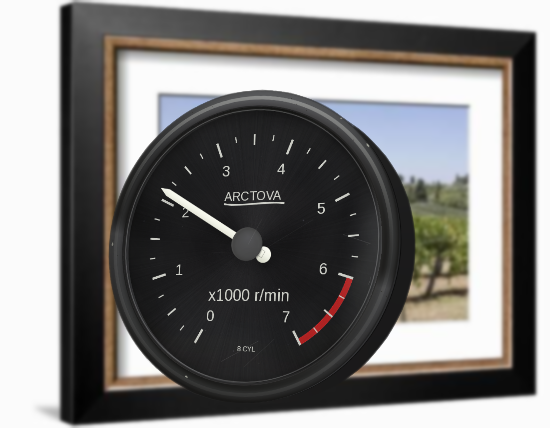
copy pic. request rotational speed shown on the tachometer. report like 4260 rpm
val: 2125 rpm
